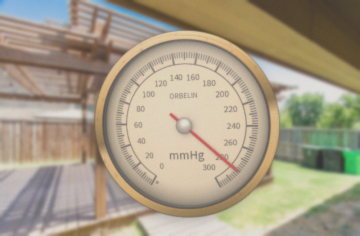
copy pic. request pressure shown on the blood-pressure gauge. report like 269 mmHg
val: 280 mmHg
